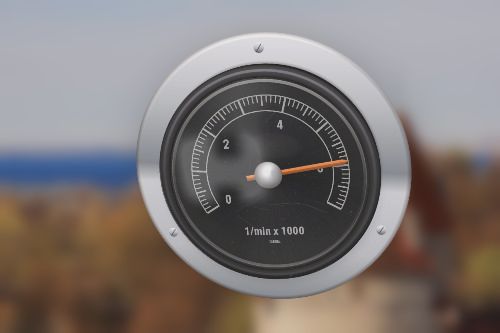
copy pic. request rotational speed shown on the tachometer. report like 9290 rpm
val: 5900 rpm
